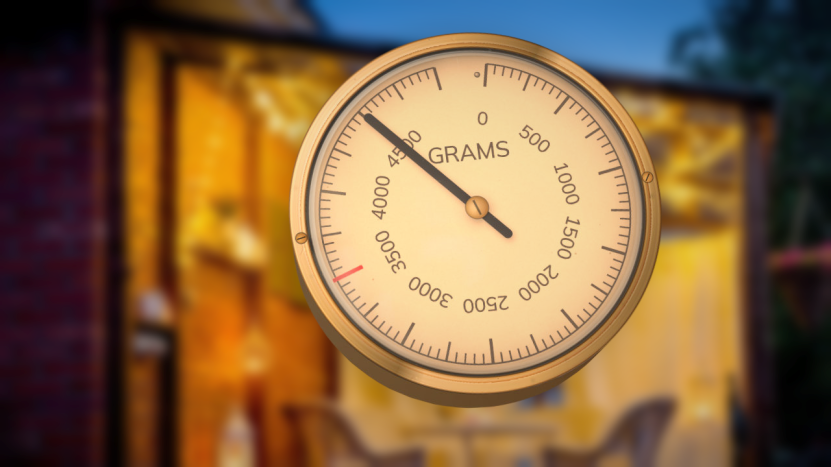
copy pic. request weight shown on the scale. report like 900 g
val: 4500 g
